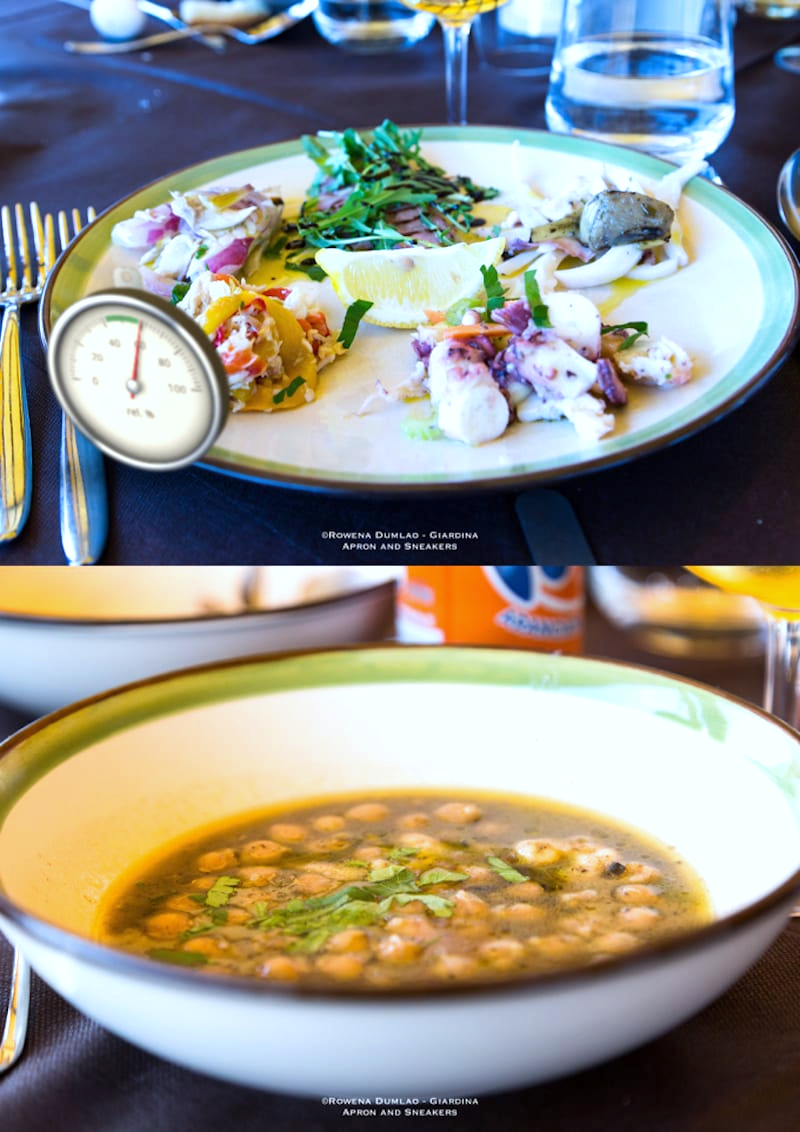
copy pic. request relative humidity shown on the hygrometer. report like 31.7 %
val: 60 %
